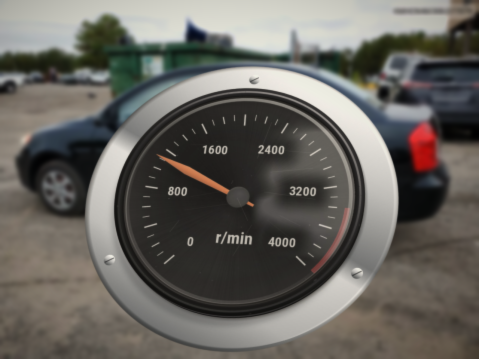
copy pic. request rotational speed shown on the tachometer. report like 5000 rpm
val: 1100 rpm
